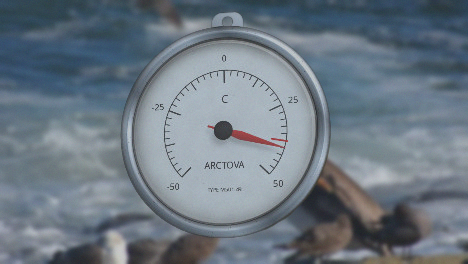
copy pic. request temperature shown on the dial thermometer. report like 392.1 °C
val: 40 °C
